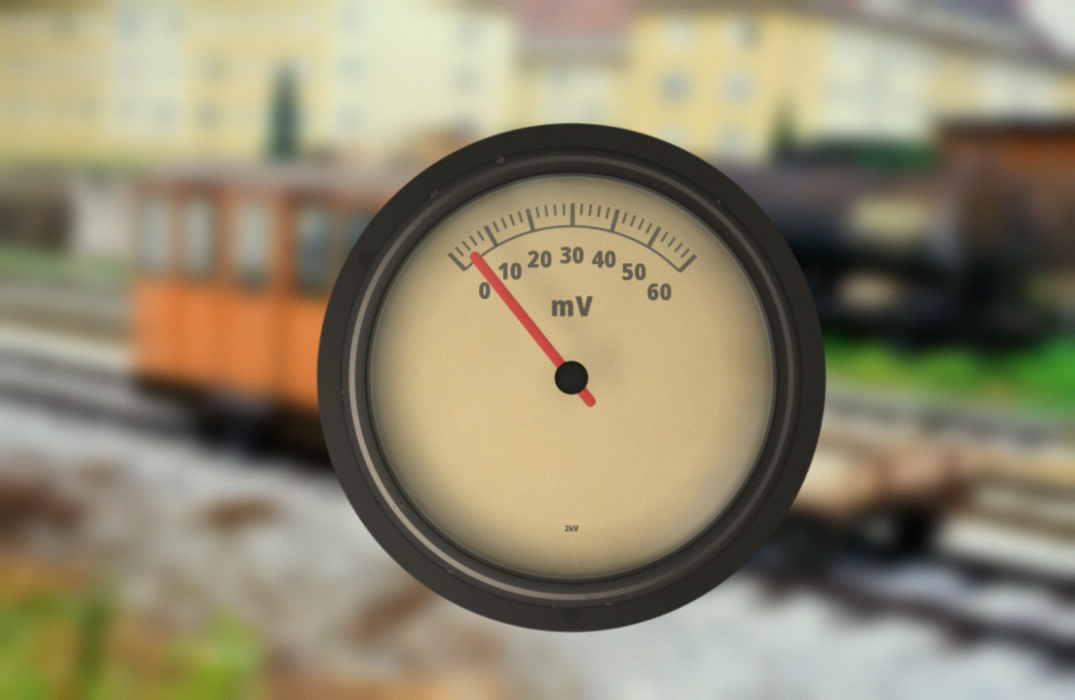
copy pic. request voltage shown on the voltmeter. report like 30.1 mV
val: 4 mV
